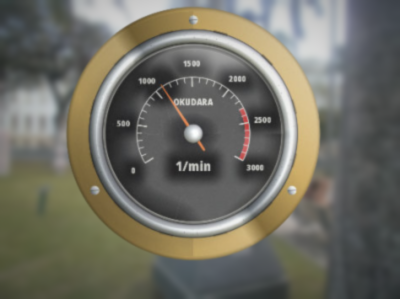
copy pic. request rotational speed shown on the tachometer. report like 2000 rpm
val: 1100 rpm
